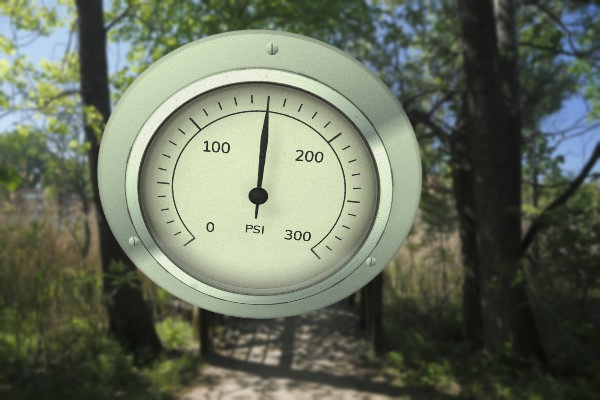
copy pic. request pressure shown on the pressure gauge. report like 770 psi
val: 150 psi
